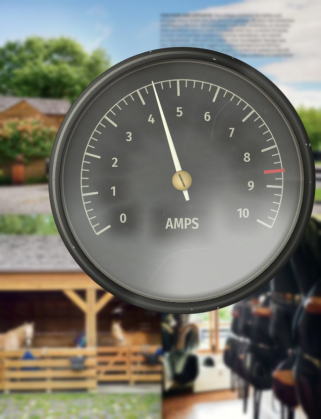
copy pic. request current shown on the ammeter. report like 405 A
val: 4.4 A
